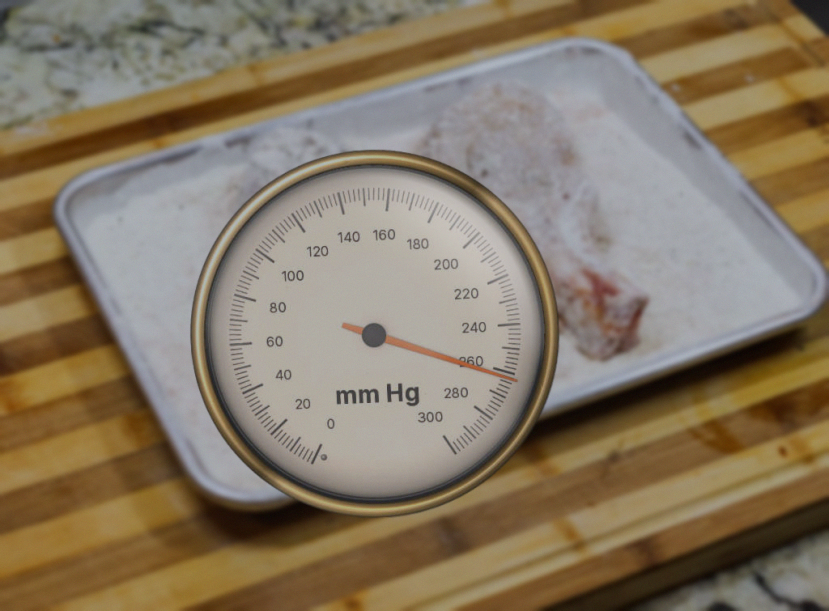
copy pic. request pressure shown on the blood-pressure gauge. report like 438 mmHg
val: 262 mmHg
